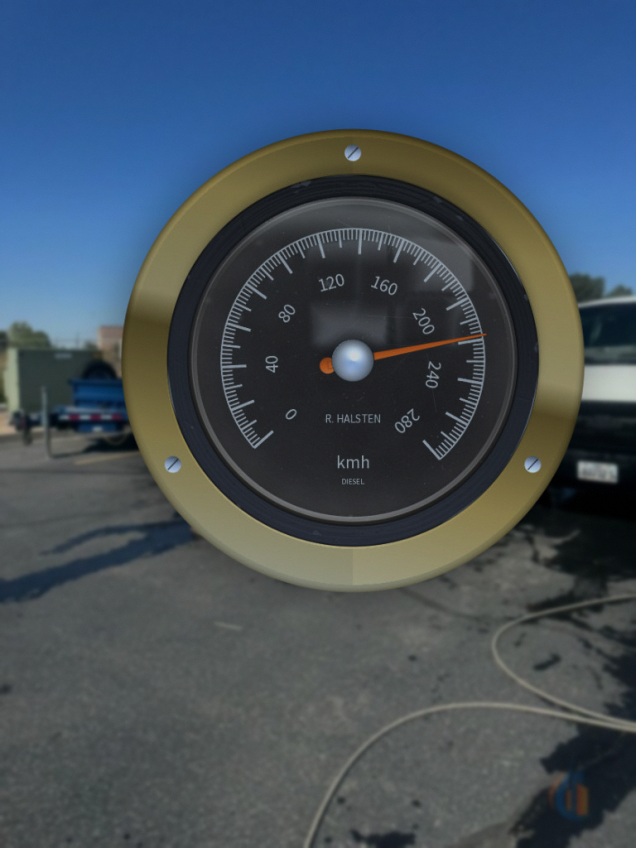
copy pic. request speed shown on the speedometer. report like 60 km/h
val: 218 km/h
